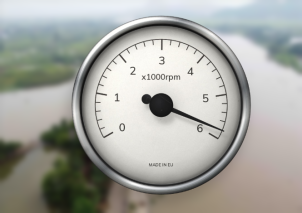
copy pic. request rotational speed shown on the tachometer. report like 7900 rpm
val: 5800 rpm
